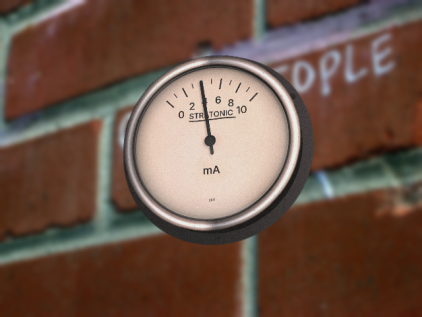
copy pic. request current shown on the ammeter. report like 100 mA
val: 4 mA
